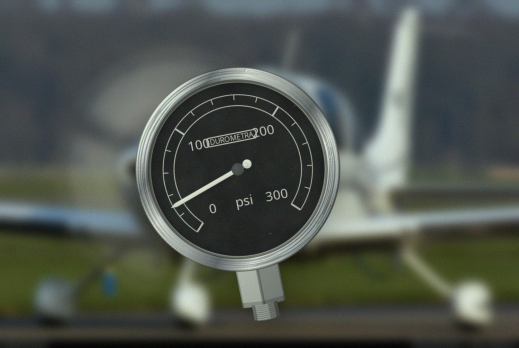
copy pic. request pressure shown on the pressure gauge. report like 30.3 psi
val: 30 psi
